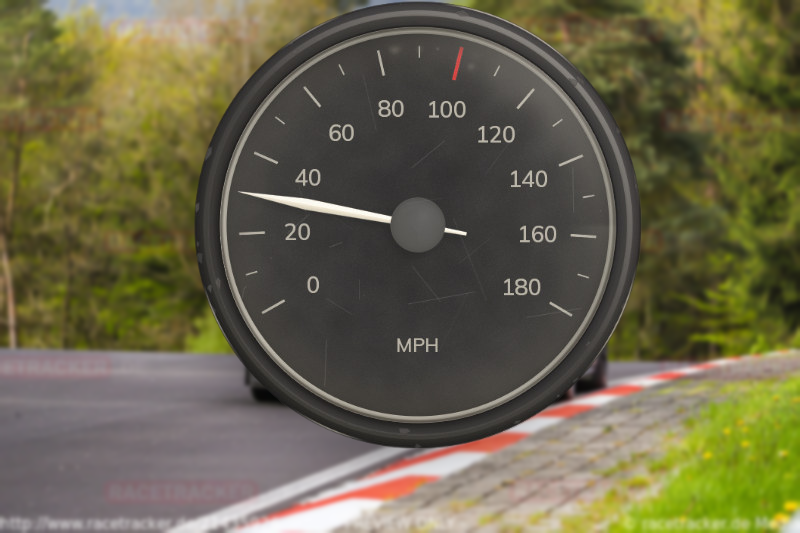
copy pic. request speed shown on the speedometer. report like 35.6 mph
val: 30 mph
